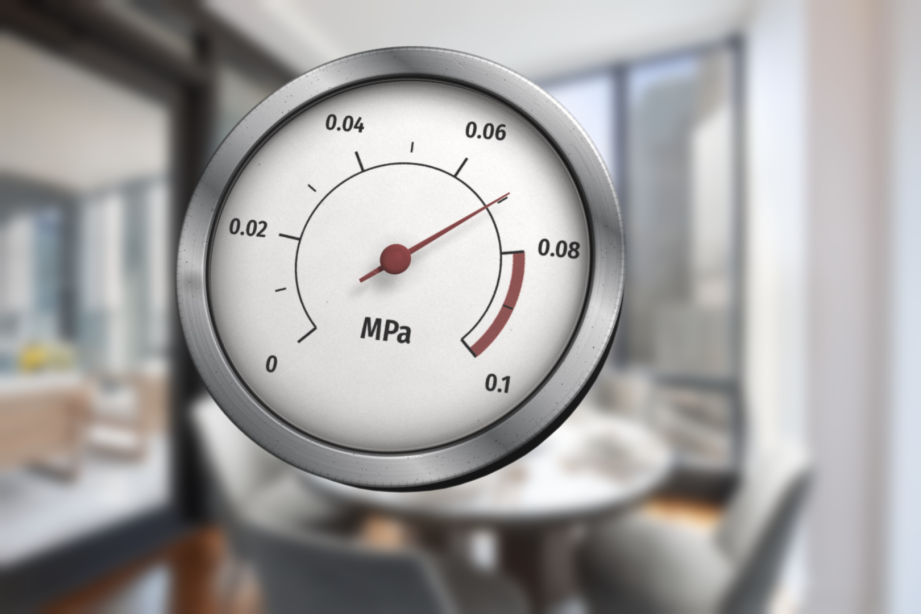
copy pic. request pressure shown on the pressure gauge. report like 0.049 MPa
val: 0.07 MPa
